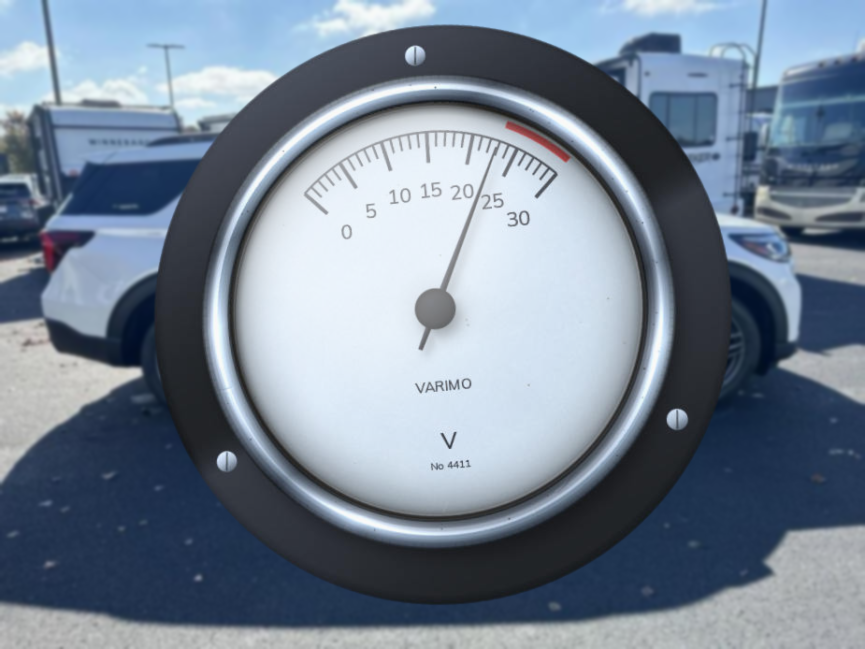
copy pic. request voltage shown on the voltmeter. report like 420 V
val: 23 V
